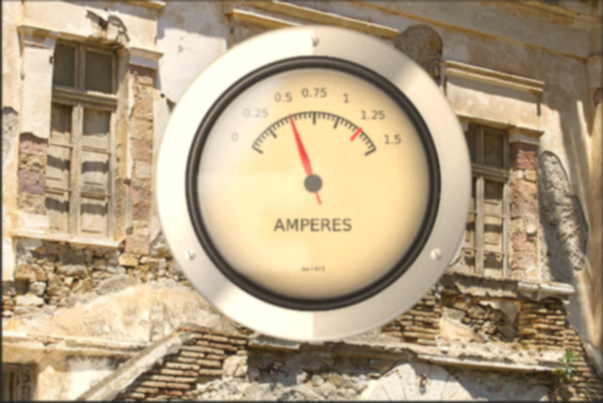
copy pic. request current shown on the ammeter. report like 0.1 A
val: 0.5 A
